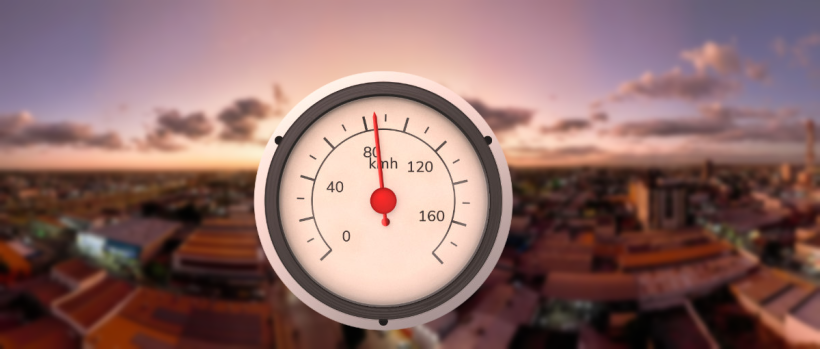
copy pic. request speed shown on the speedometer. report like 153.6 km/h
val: 85 km/h
